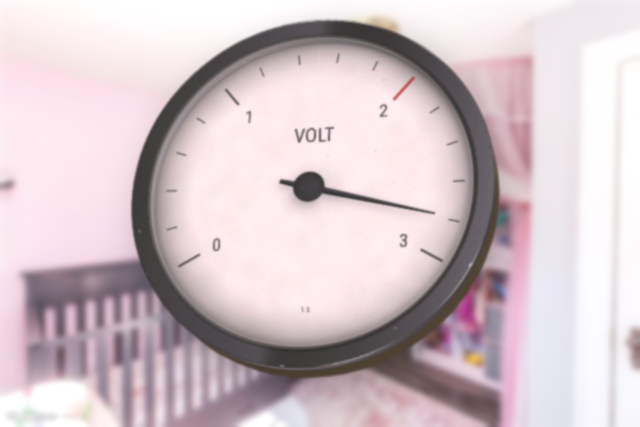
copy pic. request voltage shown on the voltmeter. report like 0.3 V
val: 2.8 V
